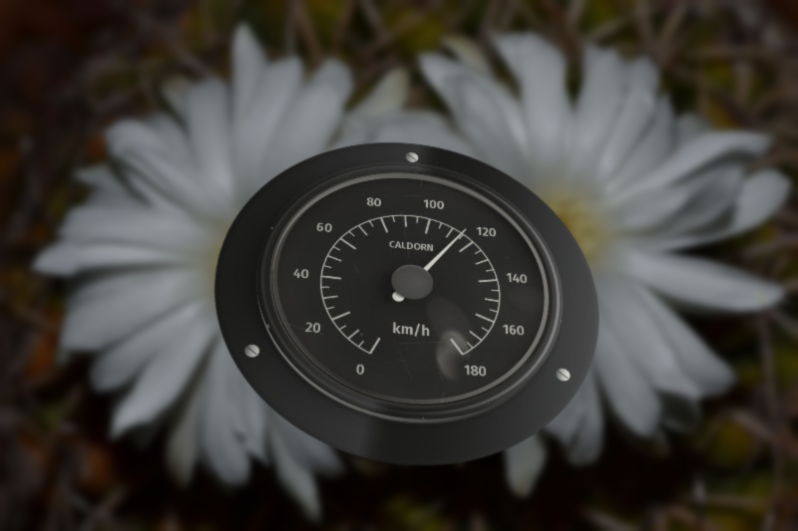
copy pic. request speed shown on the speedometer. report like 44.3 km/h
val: 115 km/h
